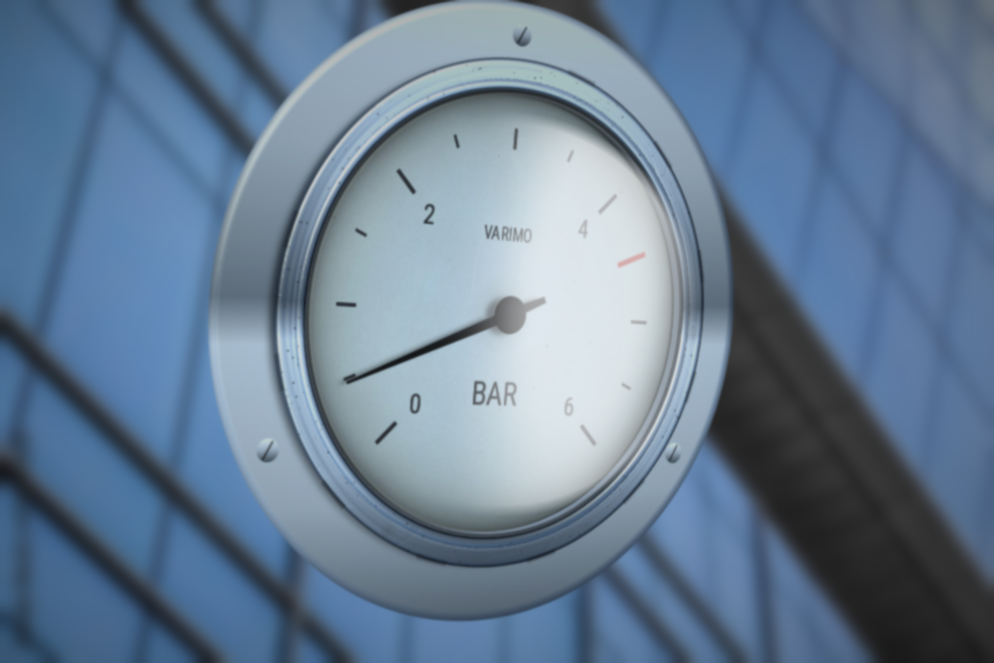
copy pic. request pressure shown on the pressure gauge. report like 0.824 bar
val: 0.5 bar
